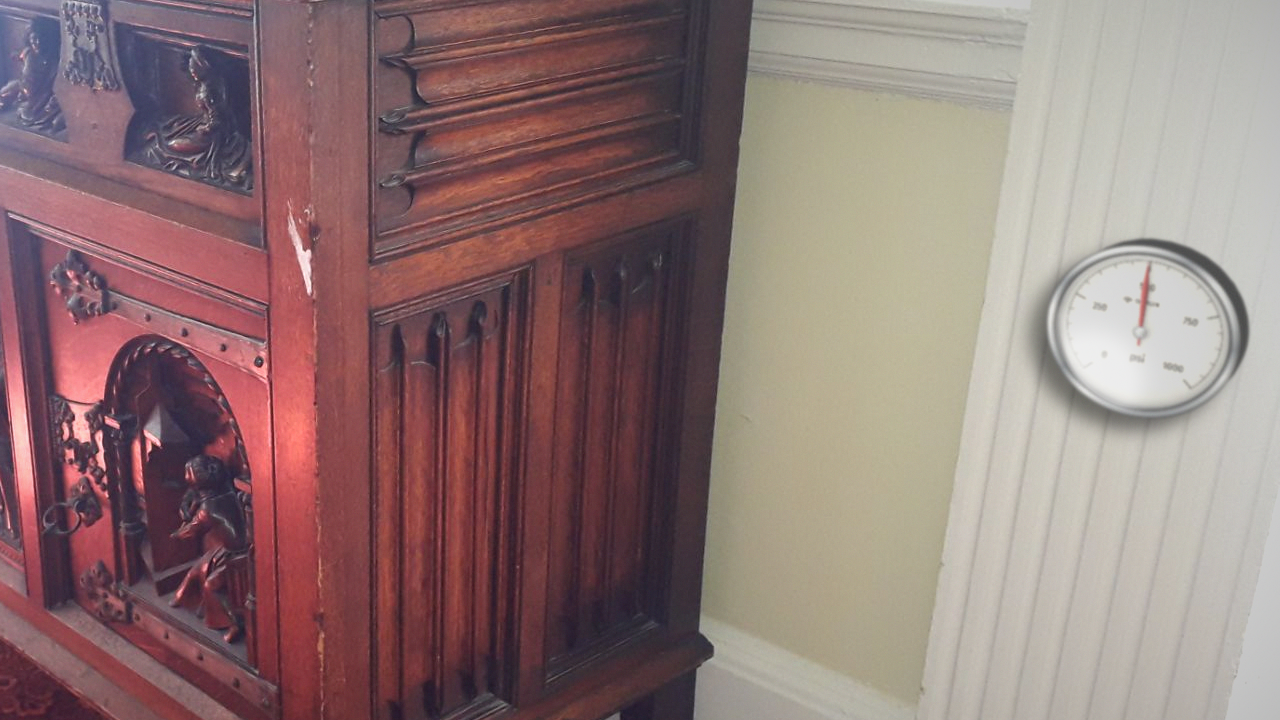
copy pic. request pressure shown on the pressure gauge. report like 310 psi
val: 500 psi
